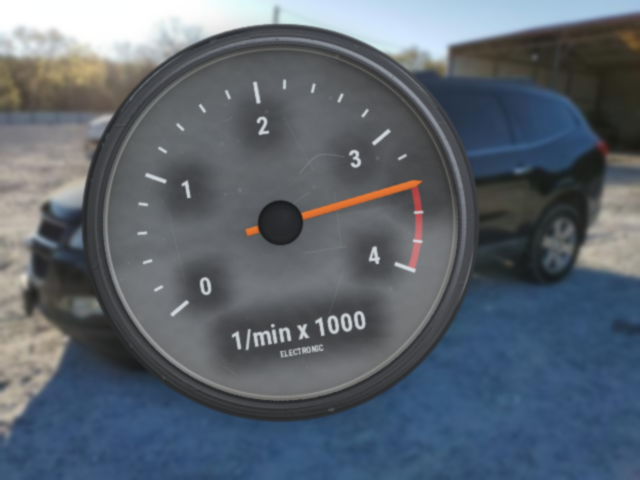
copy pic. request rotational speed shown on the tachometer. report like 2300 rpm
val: 3400 rpm
